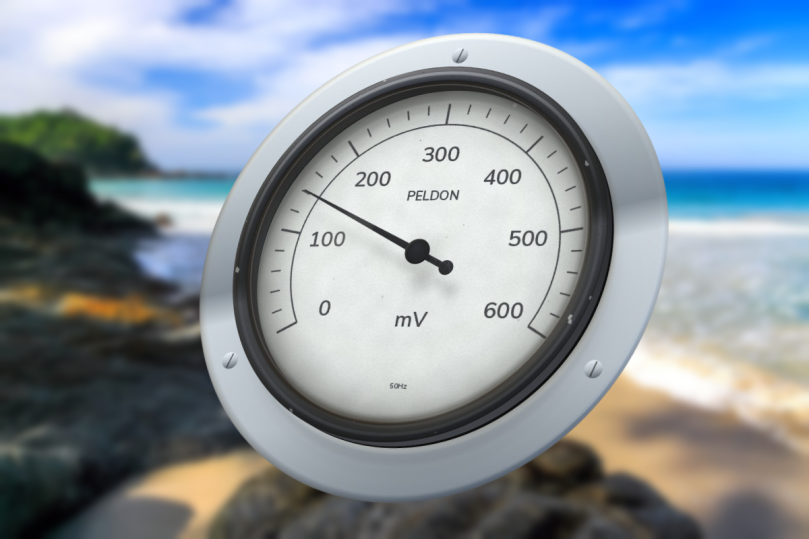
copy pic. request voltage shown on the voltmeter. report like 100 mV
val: 140 mV
